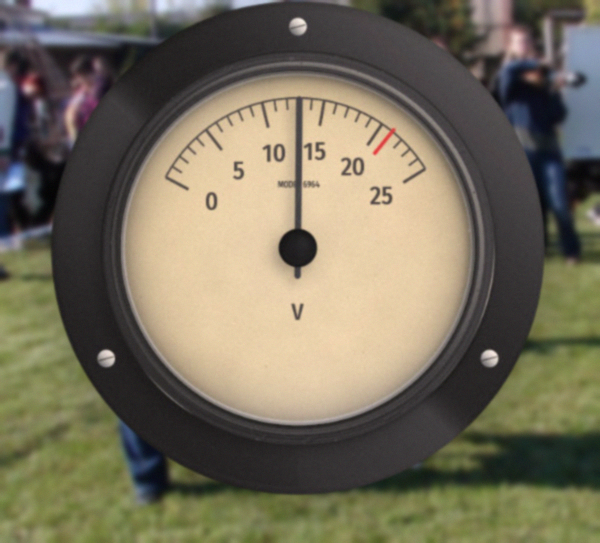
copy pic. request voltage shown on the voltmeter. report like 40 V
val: 13 V
